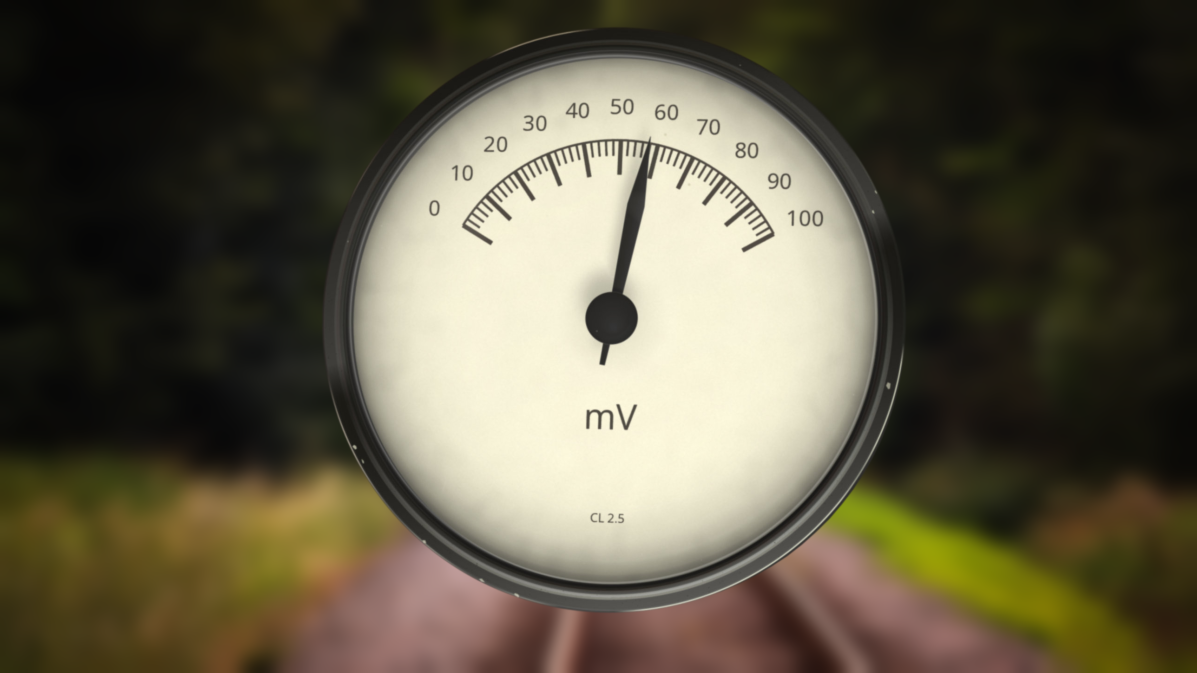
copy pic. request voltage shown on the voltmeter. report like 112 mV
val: 58 mV
